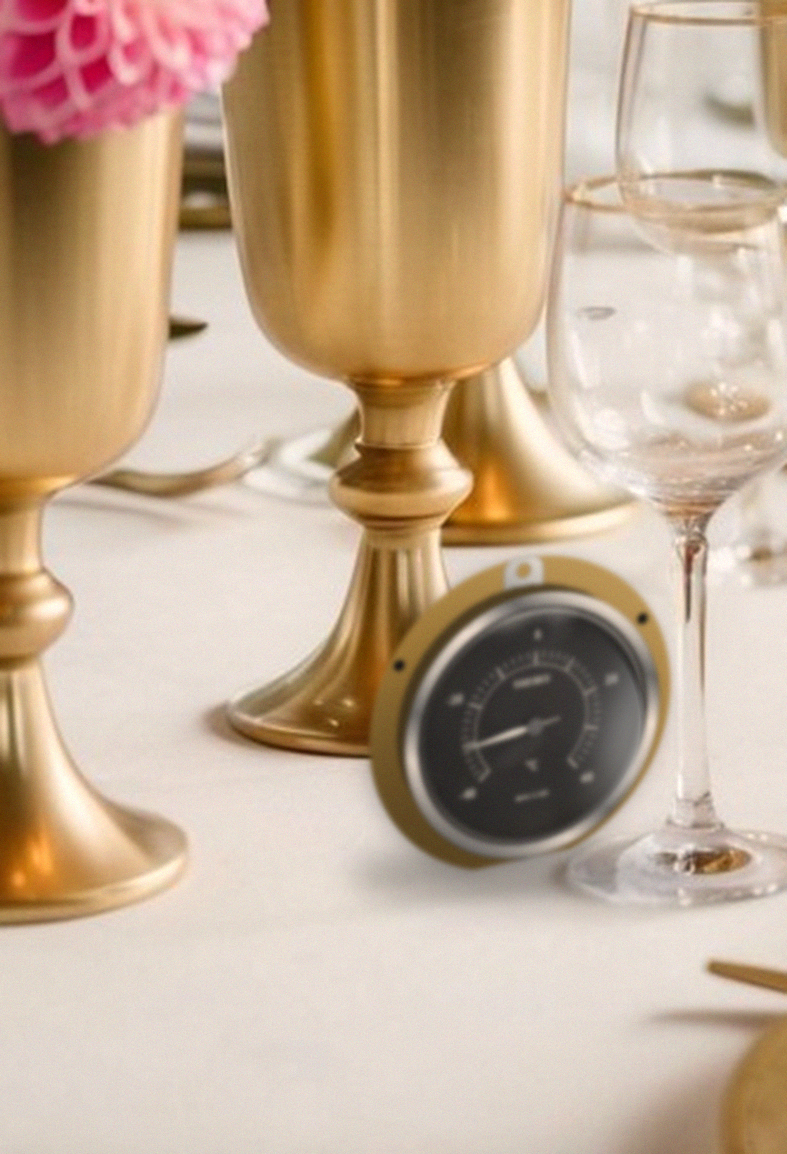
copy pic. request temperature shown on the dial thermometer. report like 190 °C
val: -30 °C
